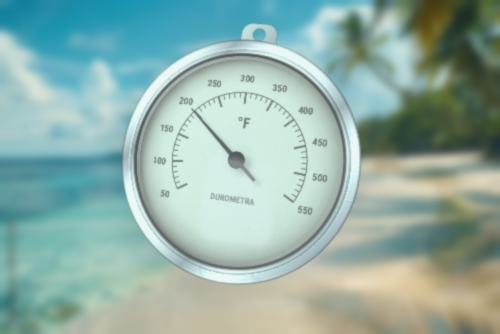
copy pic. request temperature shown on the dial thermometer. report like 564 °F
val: 200 °F
